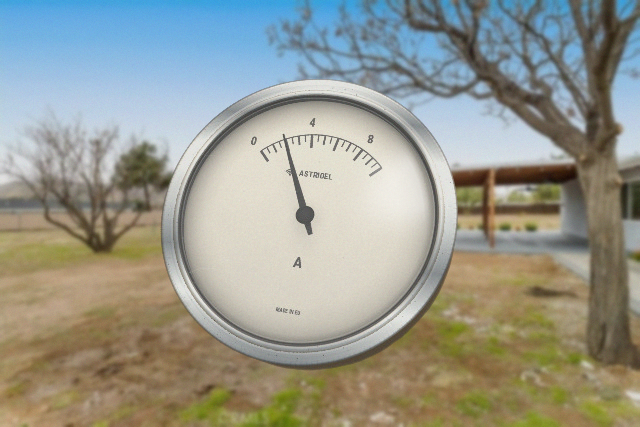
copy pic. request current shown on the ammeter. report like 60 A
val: 2 A
